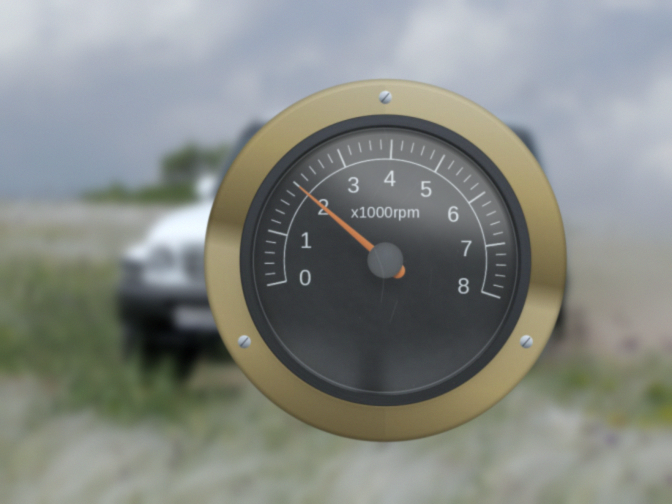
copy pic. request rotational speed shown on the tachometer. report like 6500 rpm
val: 2000 rpm
